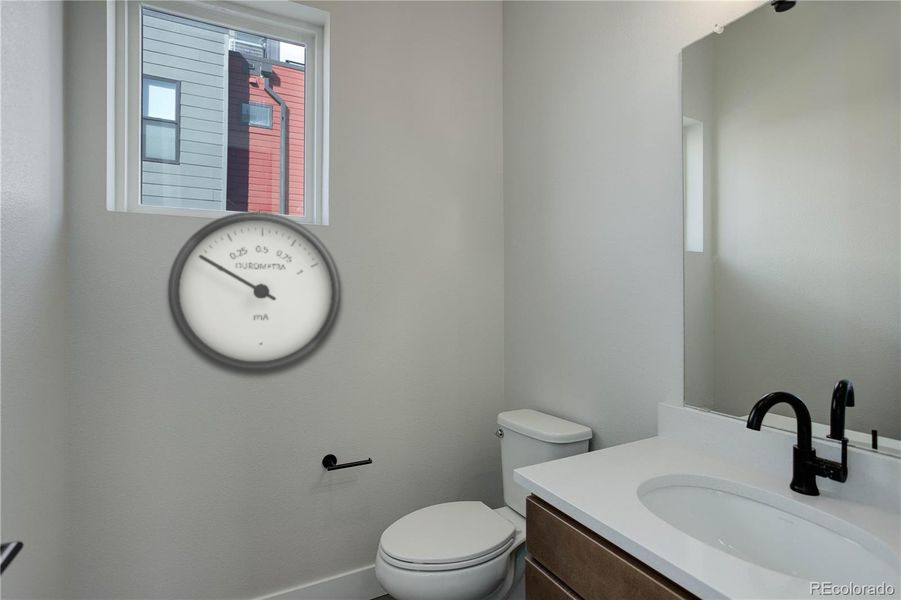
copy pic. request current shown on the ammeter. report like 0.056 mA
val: 0 mA
